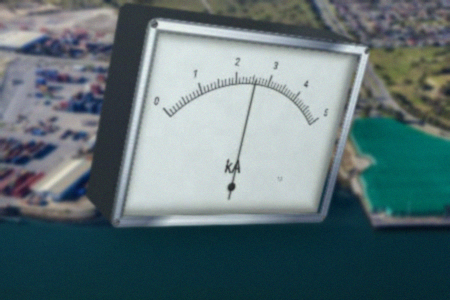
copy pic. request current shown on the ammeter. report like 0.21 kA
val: 2.5 kA
